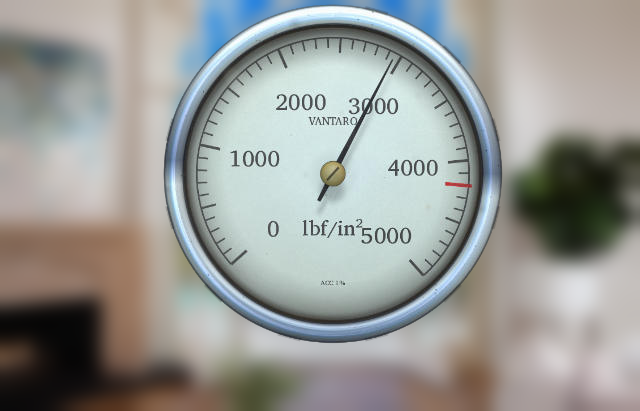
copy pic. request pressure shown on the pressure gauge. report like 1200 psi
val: 2950 psi
